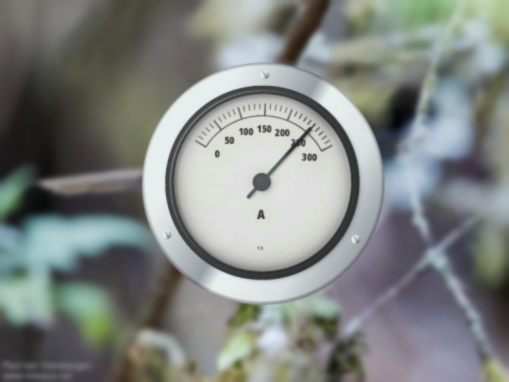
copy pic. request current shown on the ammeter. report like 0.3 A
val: 250 A
